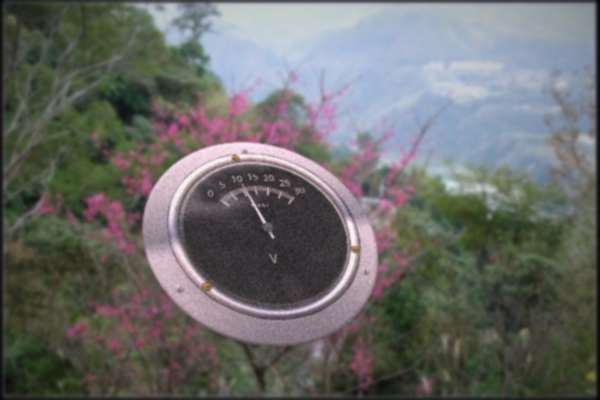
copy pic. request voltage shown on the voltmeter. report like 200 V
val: 10 V
